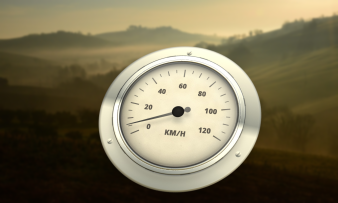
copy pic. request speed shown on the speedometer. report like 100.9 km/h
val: 5 km/h
